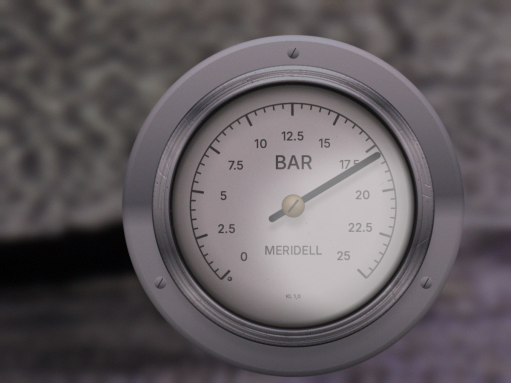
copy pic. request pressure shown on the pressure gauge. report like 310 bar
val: 18 bar
